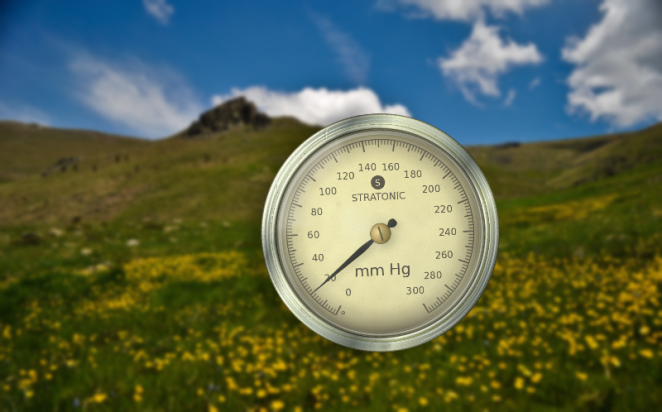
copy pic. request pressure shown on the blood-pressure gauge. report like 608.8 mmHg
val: 20 mmHg
